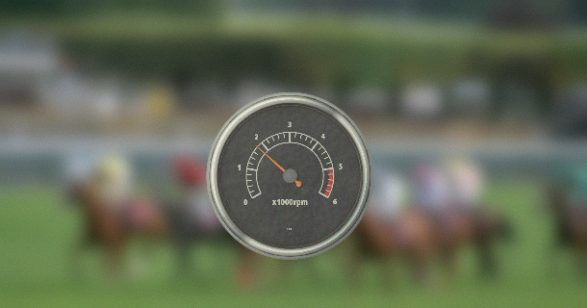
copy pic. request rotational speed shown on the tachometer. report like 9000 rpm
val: 1800 rpm
